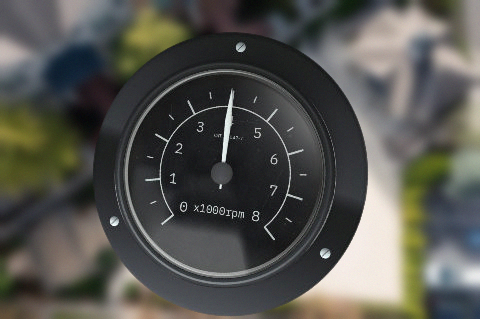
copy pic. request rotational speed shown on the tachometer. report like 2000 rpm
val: 4000 rpm
